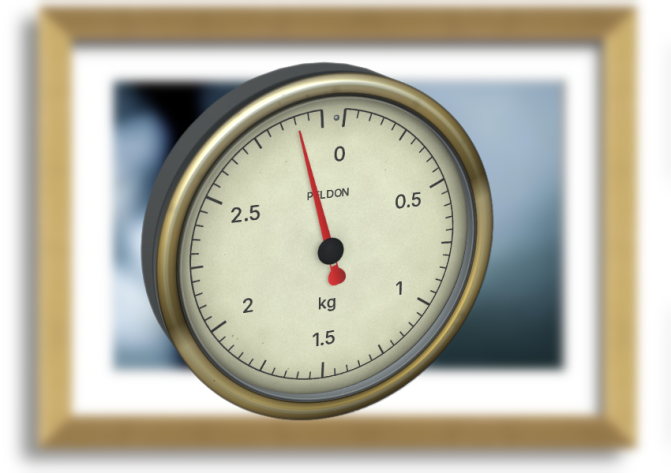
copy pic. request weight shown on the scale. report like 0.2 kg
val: 2.9 kg
